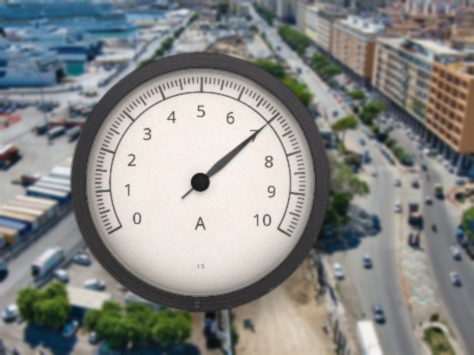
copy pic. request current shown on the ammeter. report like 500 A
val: 7 A
